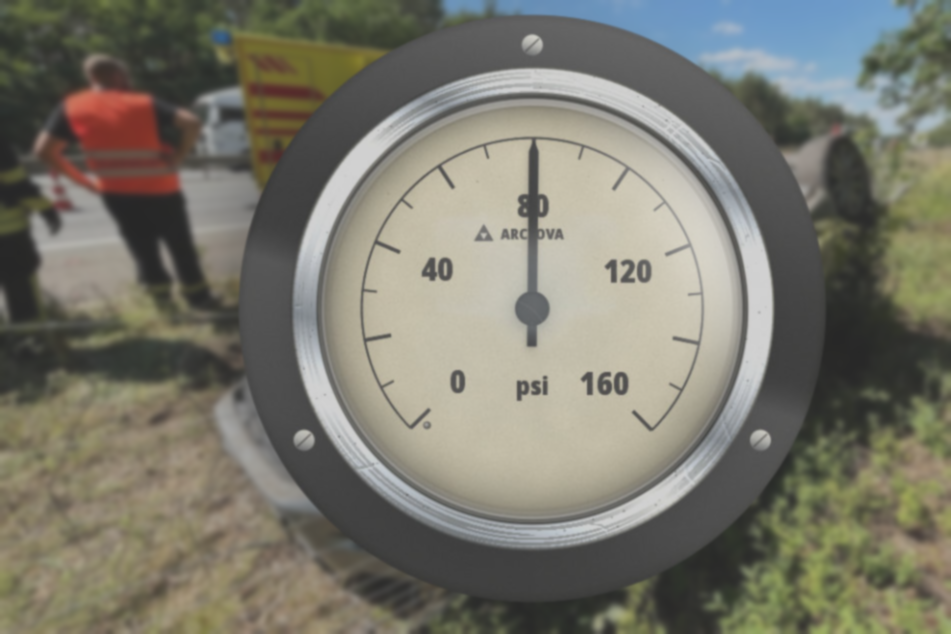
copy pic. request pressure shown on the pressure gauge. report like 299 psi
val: 80 psi
